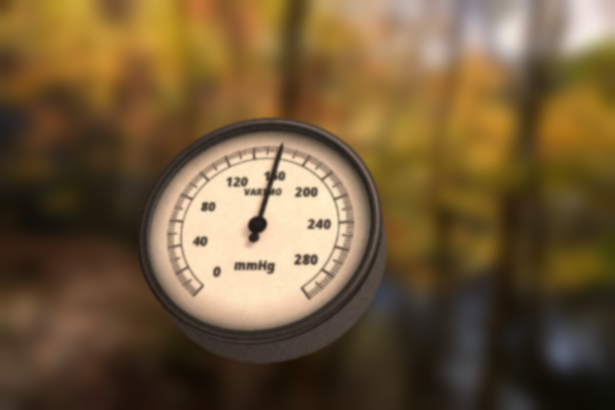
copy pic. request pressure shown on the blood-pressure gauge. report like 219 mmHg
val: 160 mmHg
